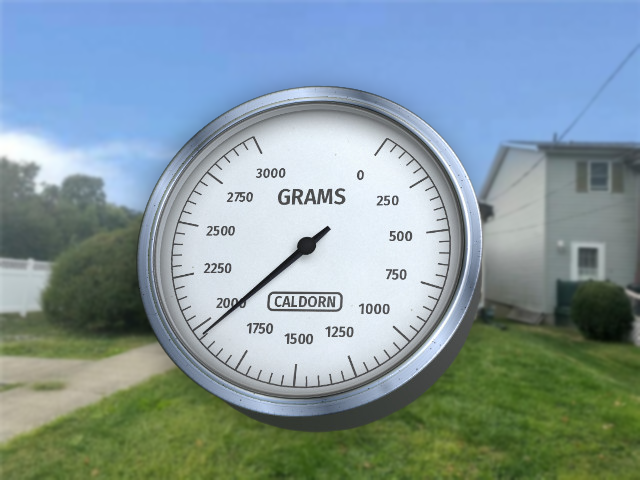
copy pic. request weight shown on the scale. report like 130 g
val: 1950 g
